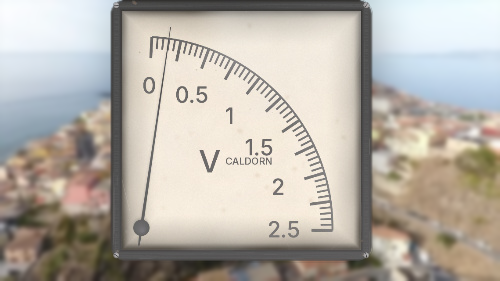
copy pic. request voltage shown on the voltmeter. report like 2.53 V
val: 0.15 V
